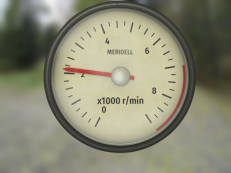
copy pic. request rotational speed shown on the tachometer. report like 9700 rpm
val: 2125 rpm
